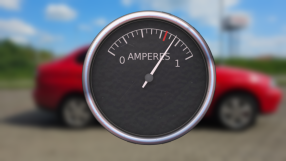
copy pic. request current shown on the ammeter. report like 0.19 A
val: 0.75 A
